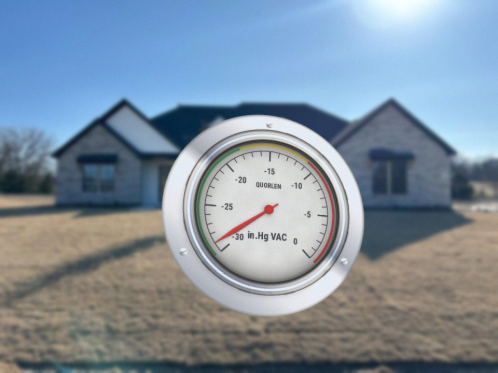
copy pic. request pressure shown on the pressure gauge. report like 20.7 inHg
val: -29 inHg
